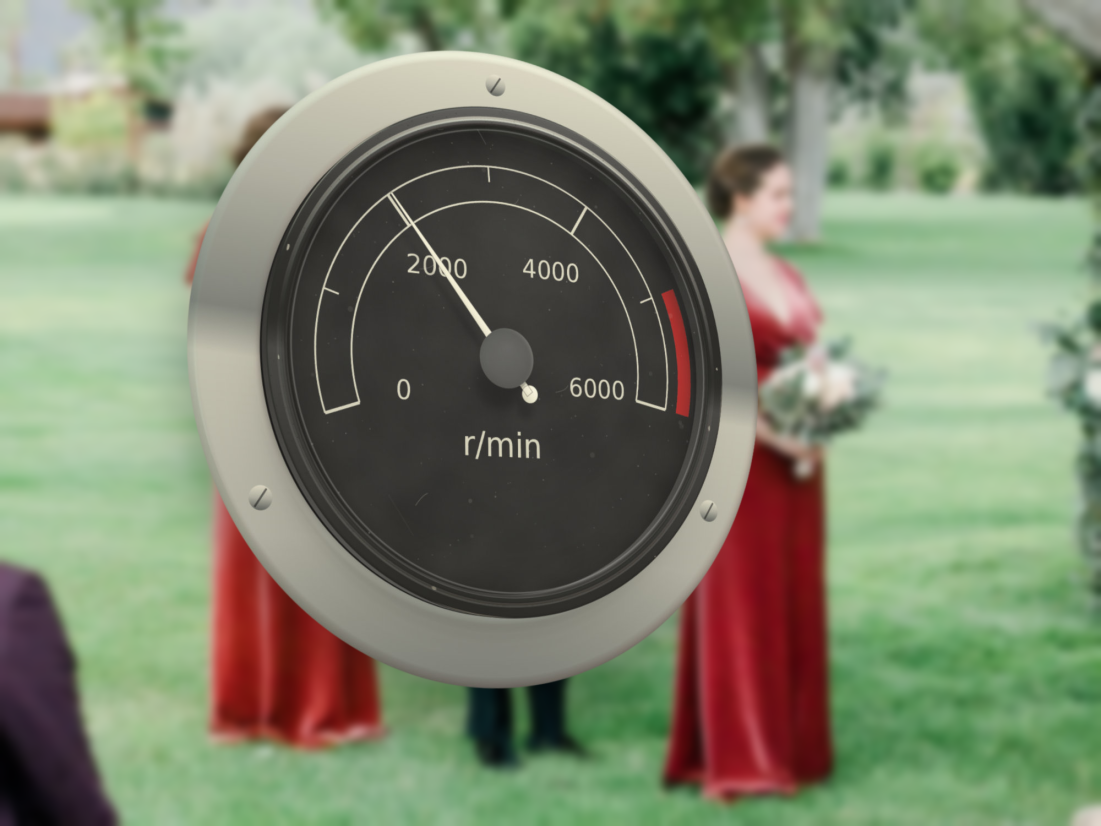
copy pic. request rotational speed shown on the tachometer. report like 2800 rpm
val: 2000 rpm
